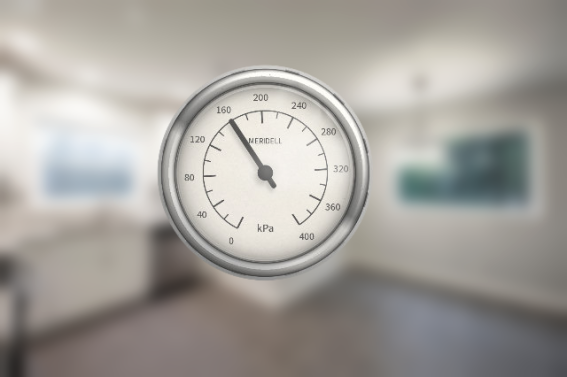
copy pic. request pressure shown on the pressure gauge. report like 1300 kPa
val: 160 kPa
